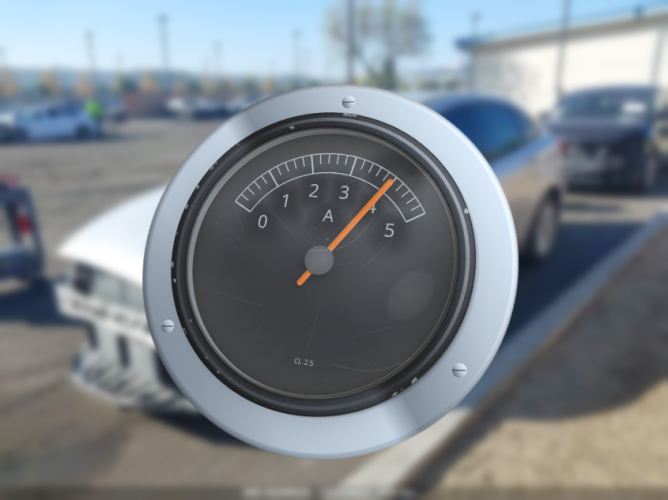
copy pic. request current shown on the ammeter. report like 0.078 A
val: 4 A
